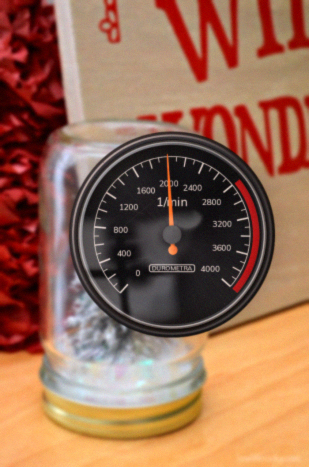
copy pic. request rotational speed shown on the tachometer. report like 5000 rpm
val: 2000 rpm
